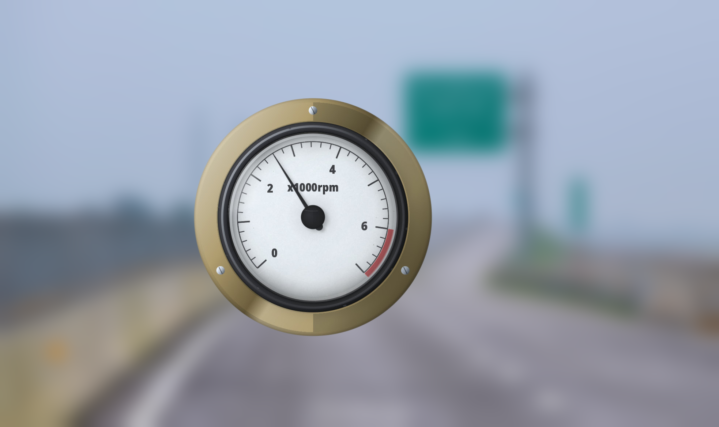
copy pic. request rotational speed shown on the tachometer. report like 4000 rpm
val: 2600 rpm
